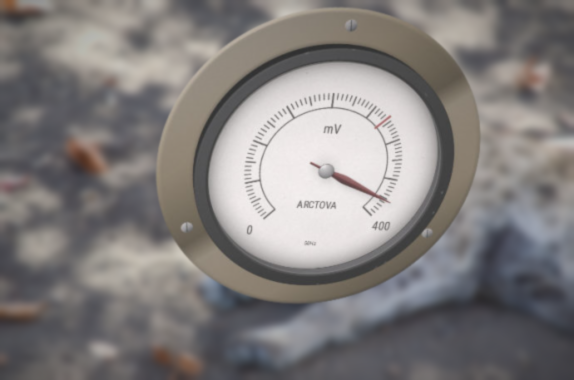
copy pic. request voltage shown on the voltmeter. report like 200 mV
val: 375 mV
